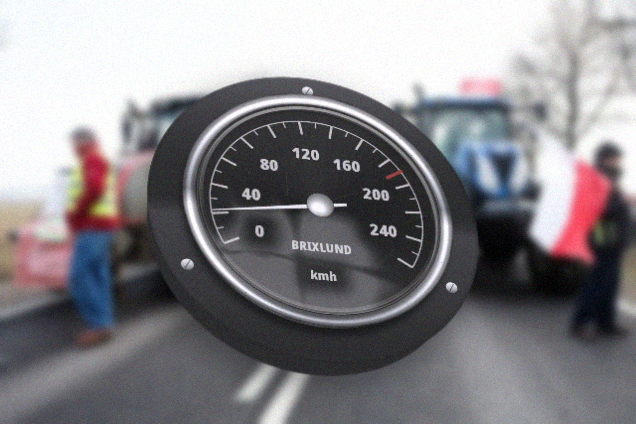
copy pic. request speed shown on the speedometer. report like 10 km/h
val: 20 km/h
